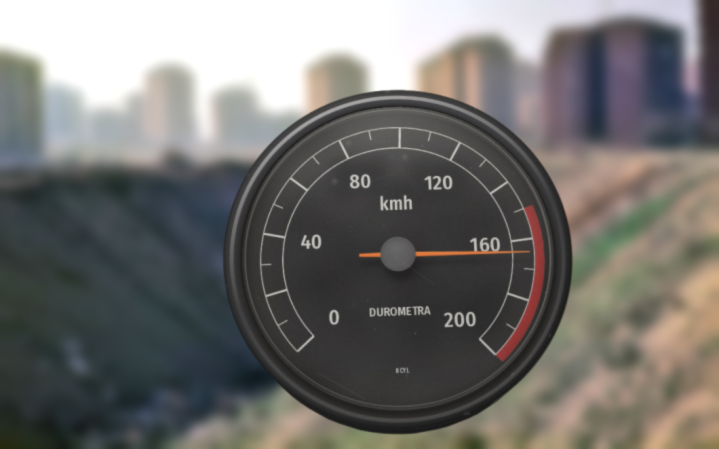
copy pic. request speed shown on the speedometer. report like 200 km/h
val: 165 km/h
